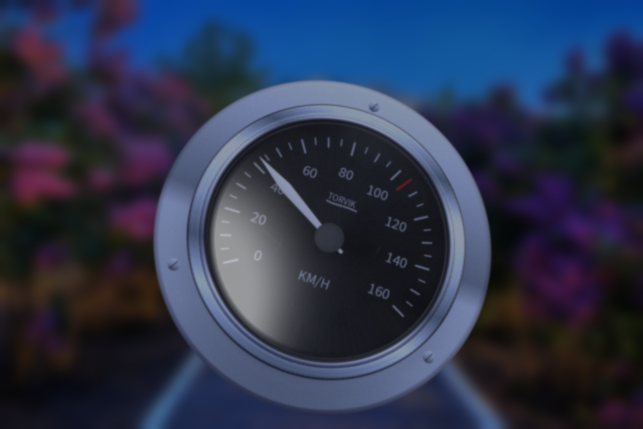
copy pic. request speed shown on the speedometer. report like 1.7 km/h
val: 42.5 km/h
